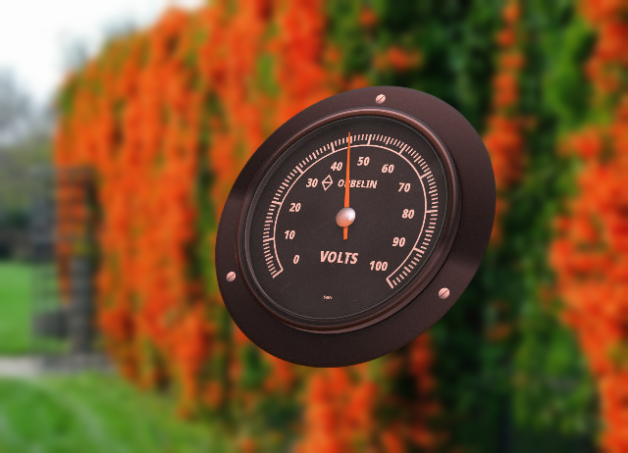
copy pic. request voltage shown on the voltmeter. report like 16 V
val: 45 V
